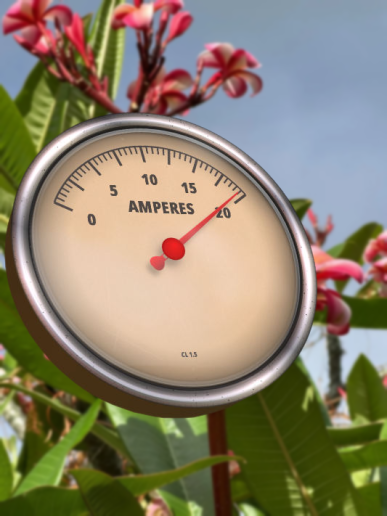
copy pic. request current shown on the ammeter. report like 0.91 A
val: 19.5 A
